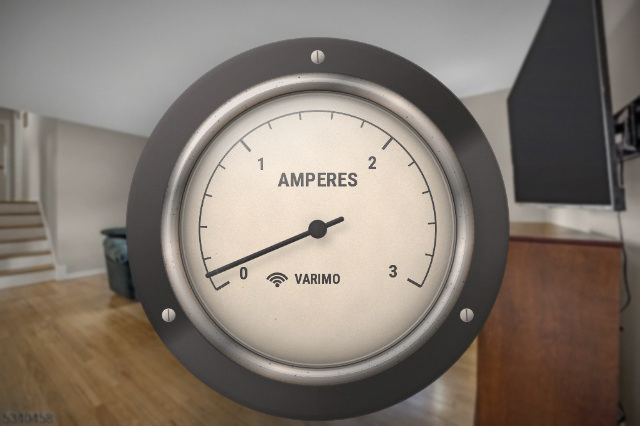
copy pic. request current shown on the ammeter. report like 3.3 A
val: 0.1 A
